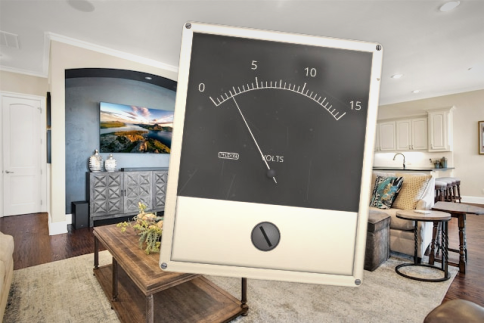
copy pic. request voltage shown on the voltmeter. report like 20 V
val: 2 V
